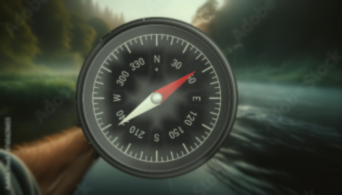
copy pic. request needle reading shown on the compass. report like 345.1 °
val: 55 °
